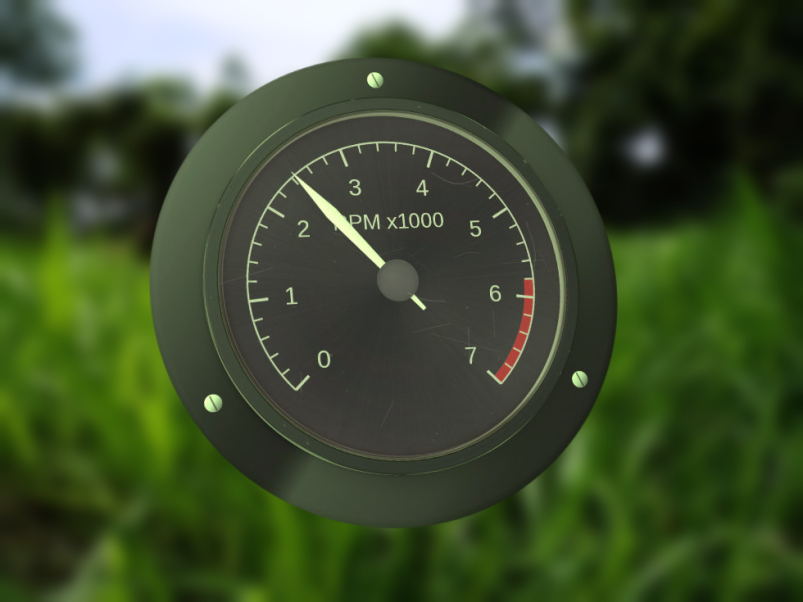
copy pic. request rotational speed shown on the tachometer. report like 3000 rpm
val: 2400 rpm
